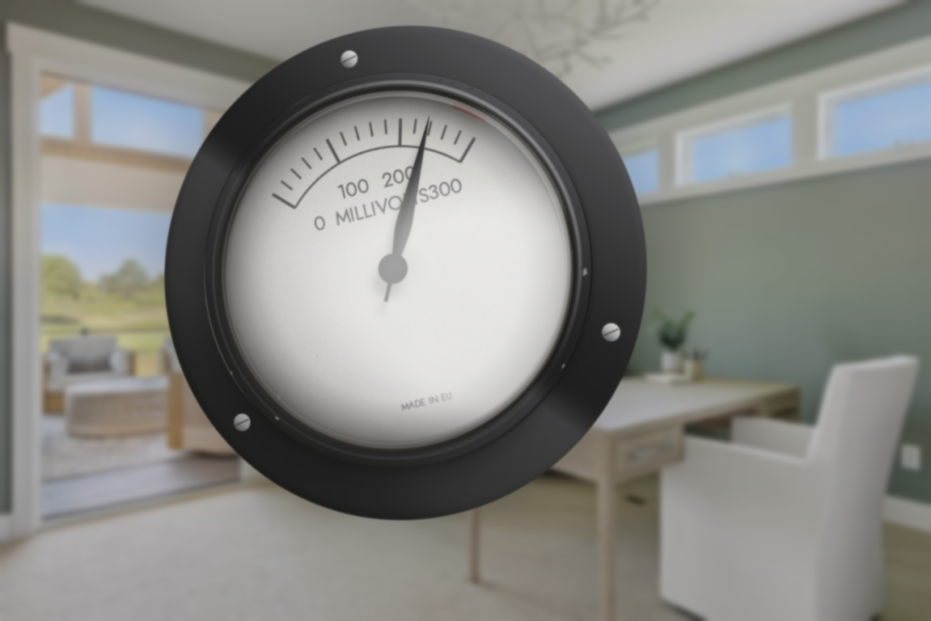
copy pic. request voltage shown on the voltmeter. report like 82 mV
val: 240 mV
